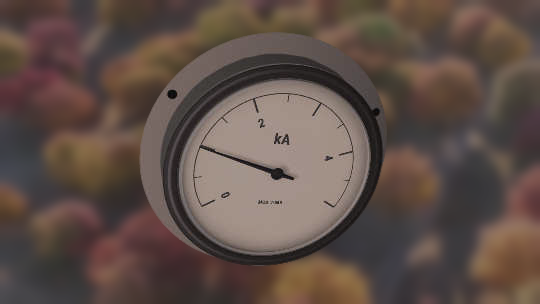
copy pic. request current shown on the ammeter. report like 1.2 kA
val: 1 kA
